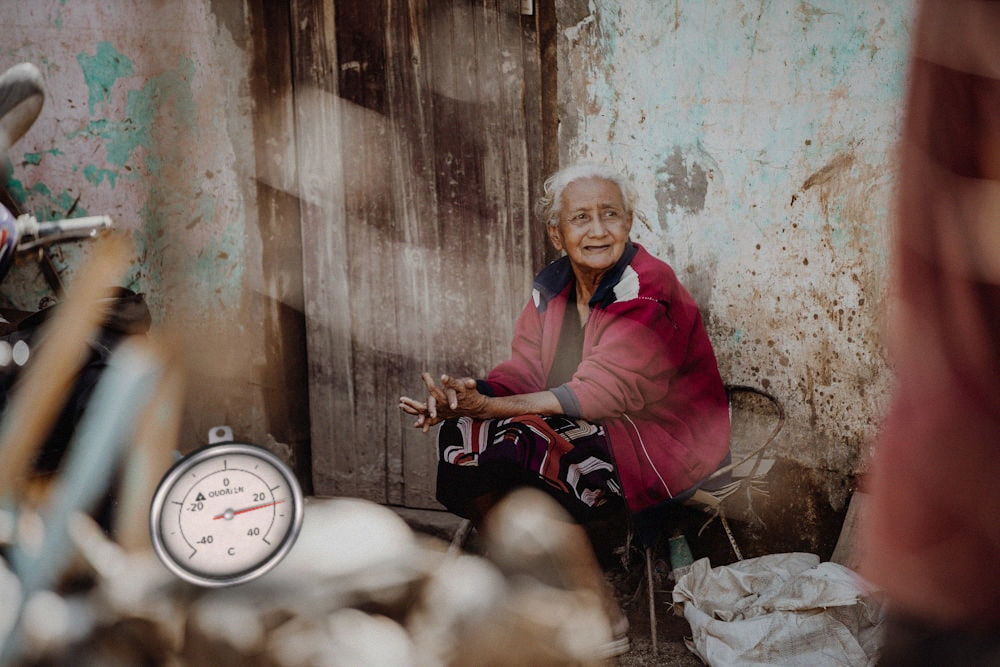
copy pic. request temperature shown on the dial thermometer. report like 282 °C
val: 25 °C
